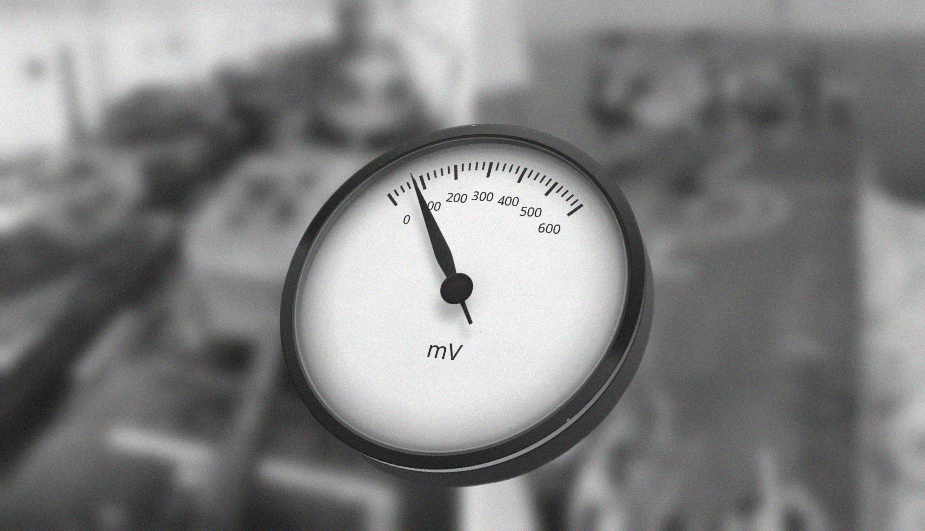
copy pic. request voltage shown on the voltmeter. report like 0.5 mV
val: 80 mV
